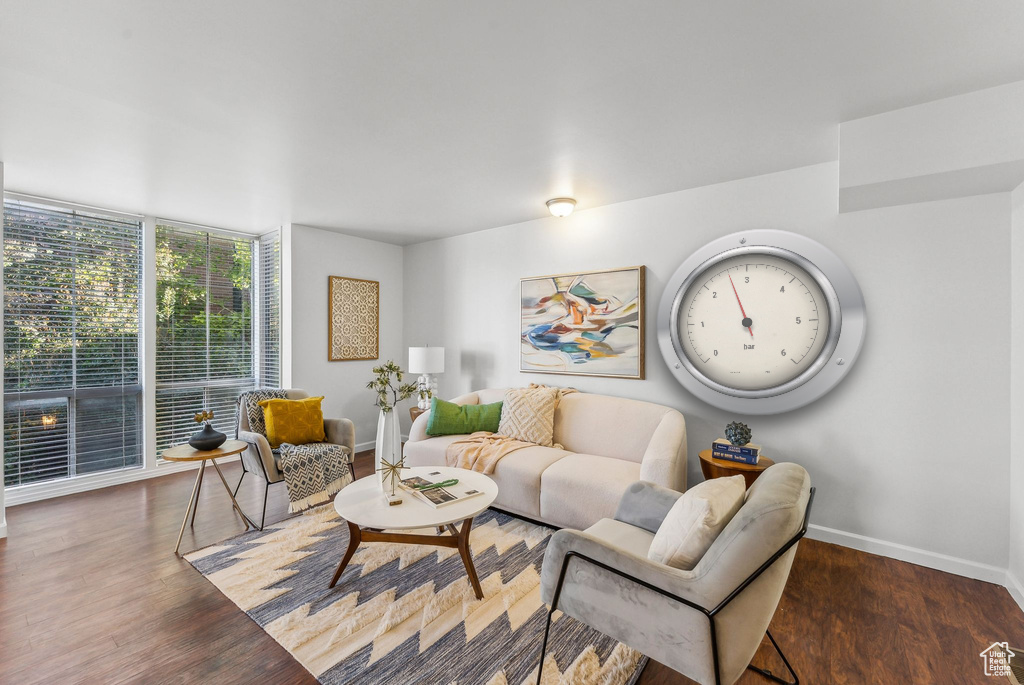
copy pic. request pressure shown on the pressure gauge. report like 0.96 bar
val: 2.6 bar
